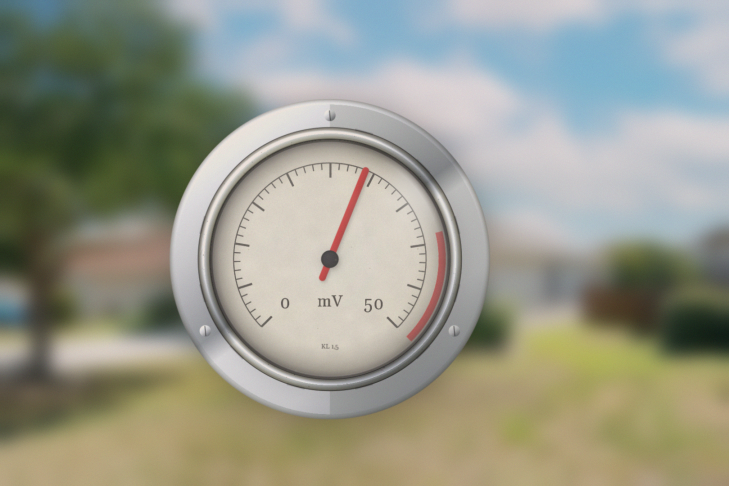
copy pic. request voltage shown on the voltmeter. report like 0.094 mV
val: 29 mV
